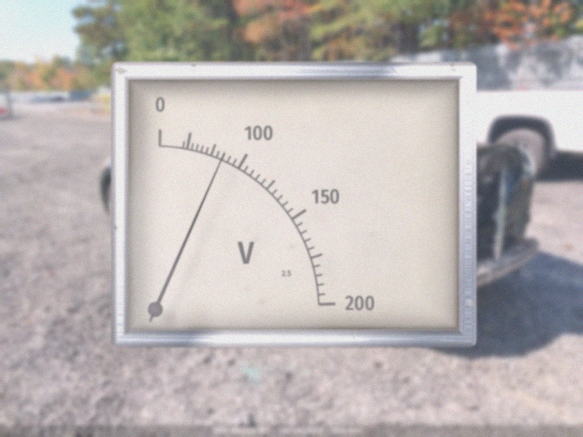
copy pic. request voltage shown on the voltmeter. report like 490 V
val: 85 V
